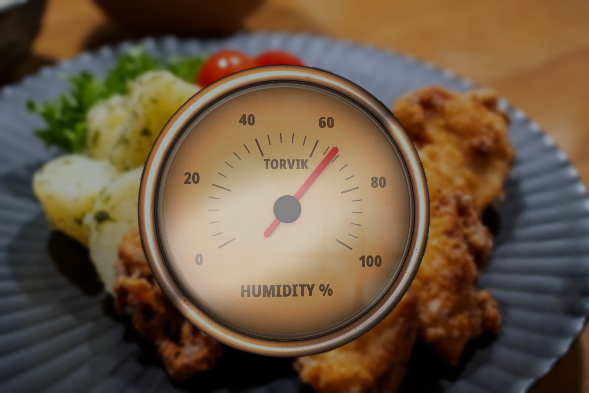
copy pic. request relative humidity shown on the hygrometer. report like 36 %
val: 66 %
